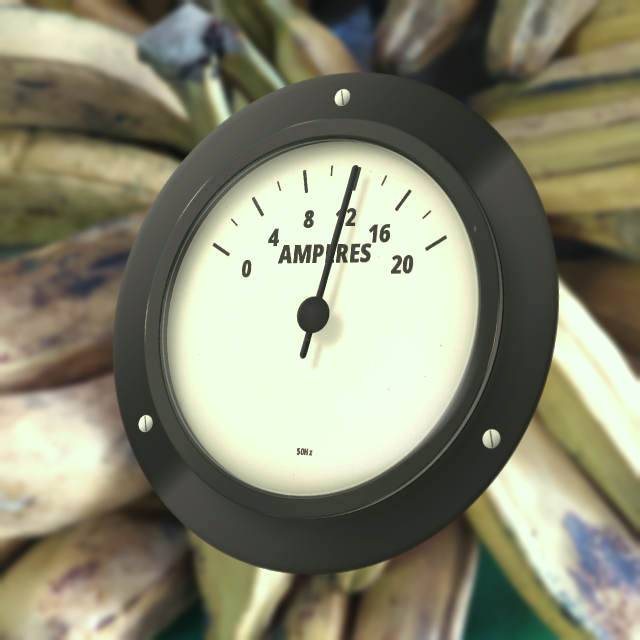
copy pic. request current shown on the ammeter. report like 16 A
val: 12 A
